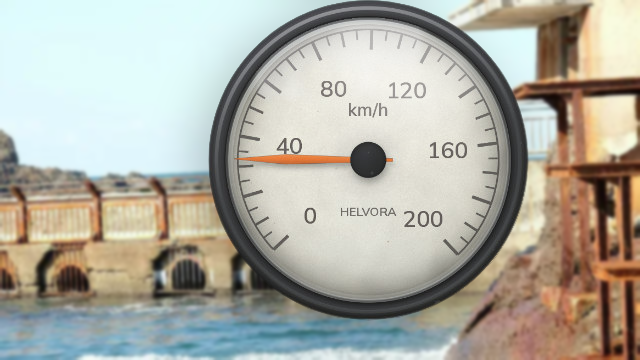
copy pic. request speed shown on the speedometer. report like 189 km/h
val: 32.5 km/h
